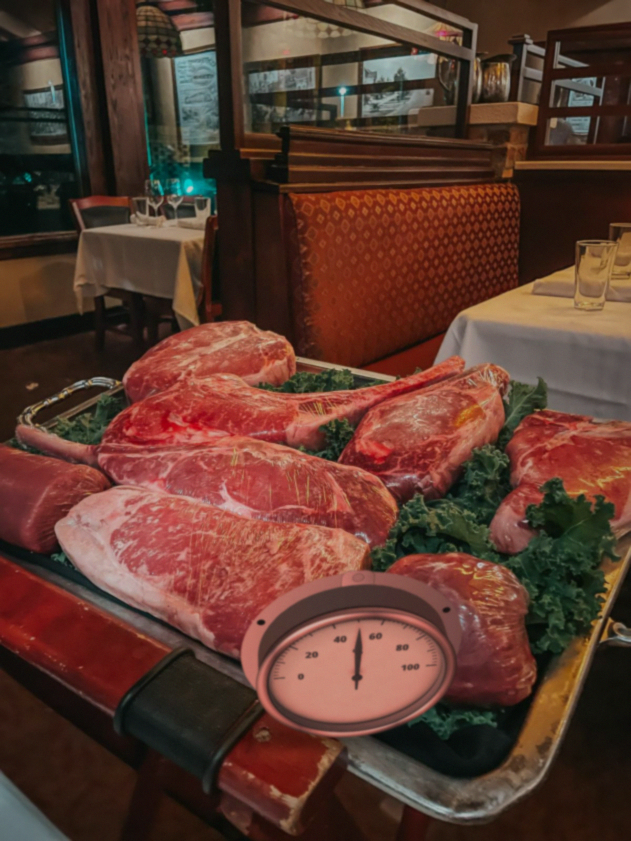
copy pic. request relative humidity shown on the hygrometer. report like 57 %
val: 50 %
